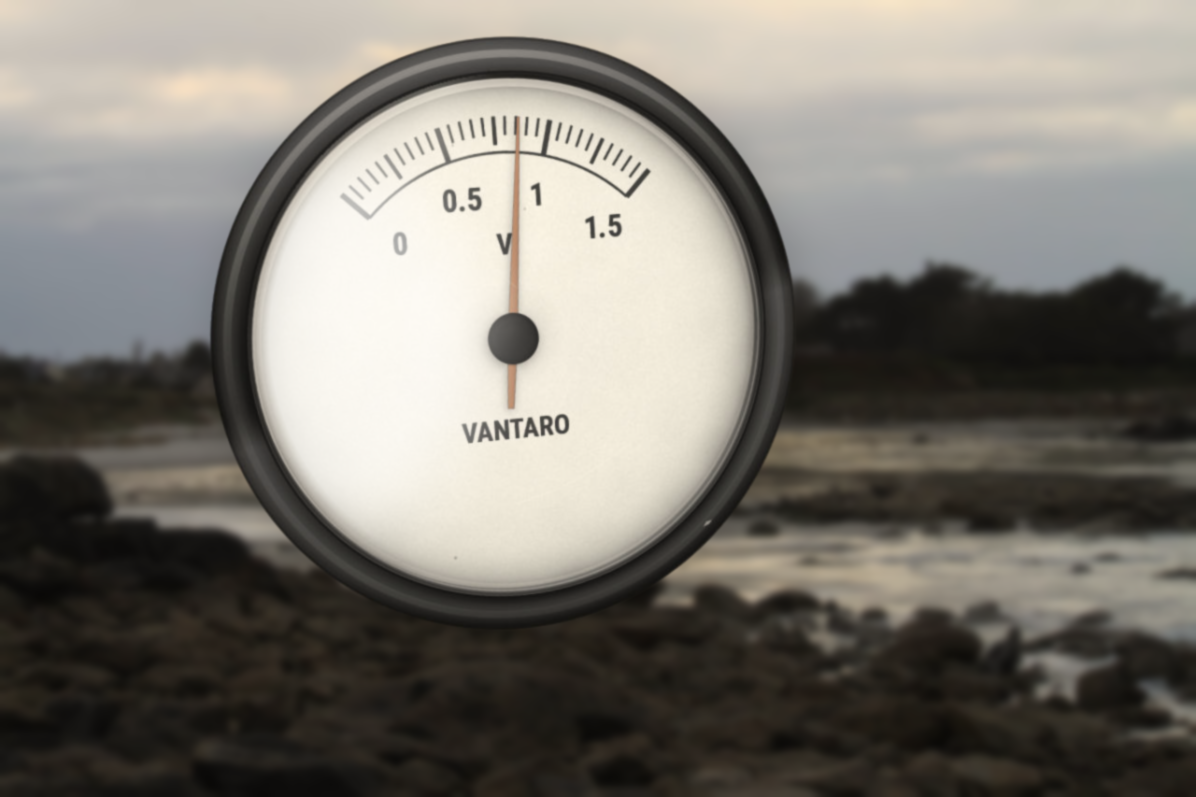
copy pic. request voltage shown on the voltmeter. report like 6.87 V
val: 0.85 V
